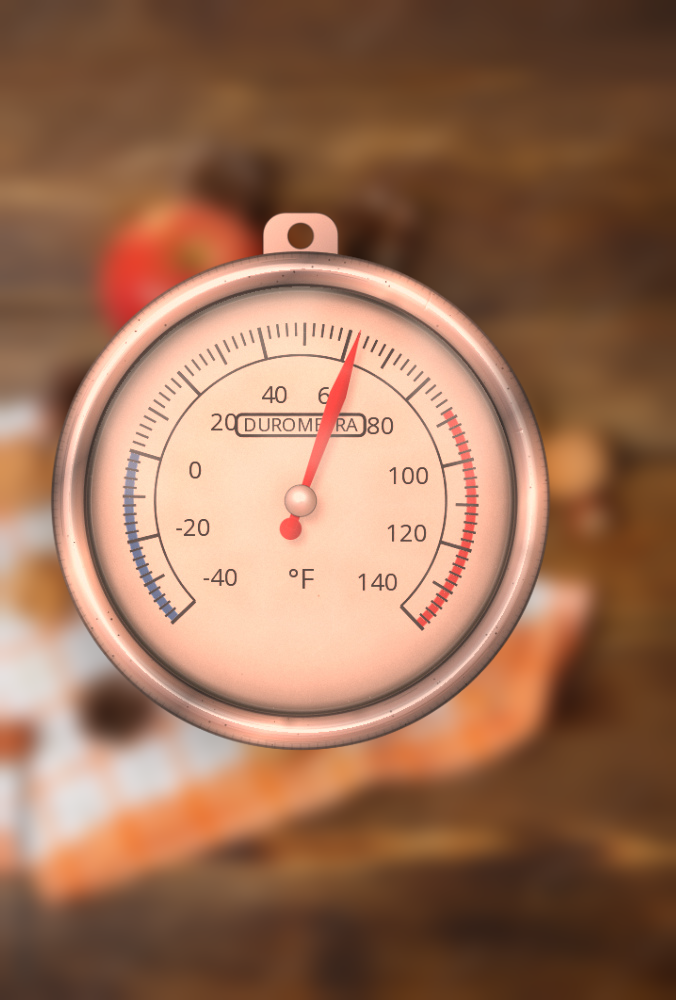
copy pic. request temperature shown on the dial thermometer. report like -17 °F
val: 62 °F
